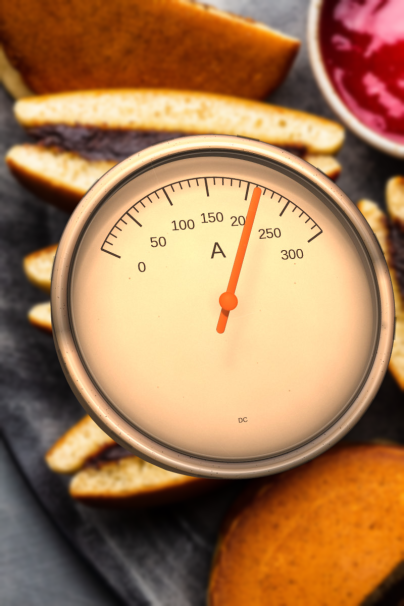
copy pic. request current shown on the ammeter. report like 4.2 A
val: 210 A
